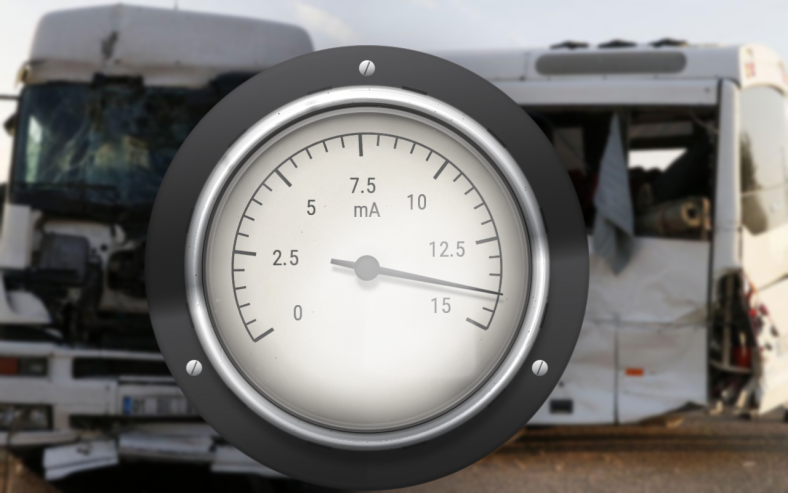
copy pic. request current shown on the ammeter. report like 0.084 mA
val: 14 mA
